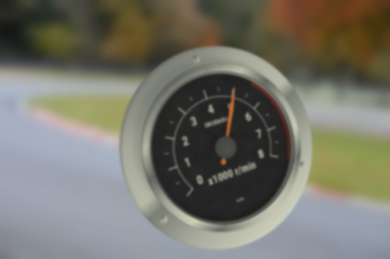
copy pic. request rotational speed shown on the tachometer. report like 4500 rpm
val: 5000 rpm
